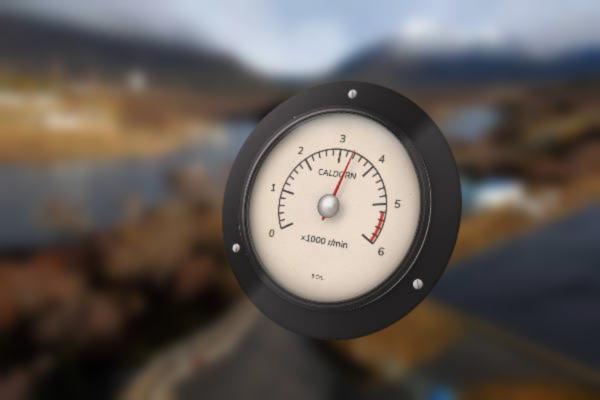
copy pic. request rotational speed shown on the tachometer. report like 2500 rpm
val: 3400 rpm
